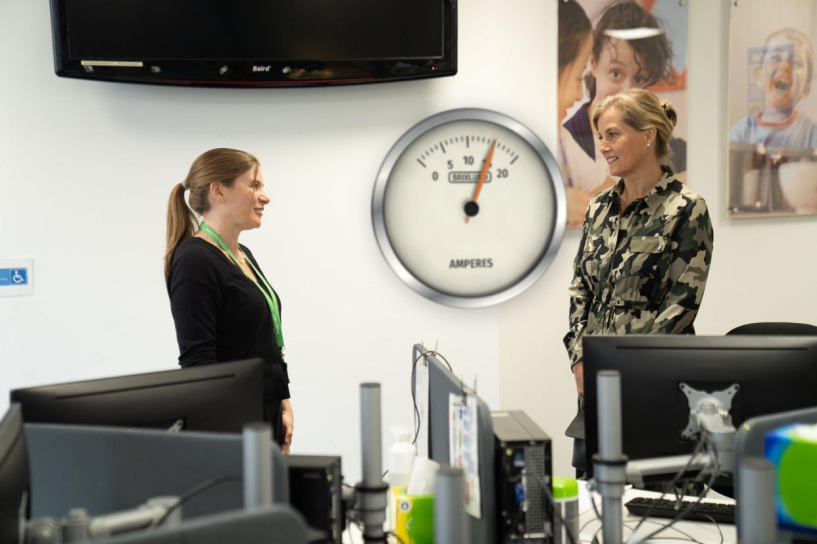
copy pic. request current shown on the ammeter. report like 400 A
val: 15 A
